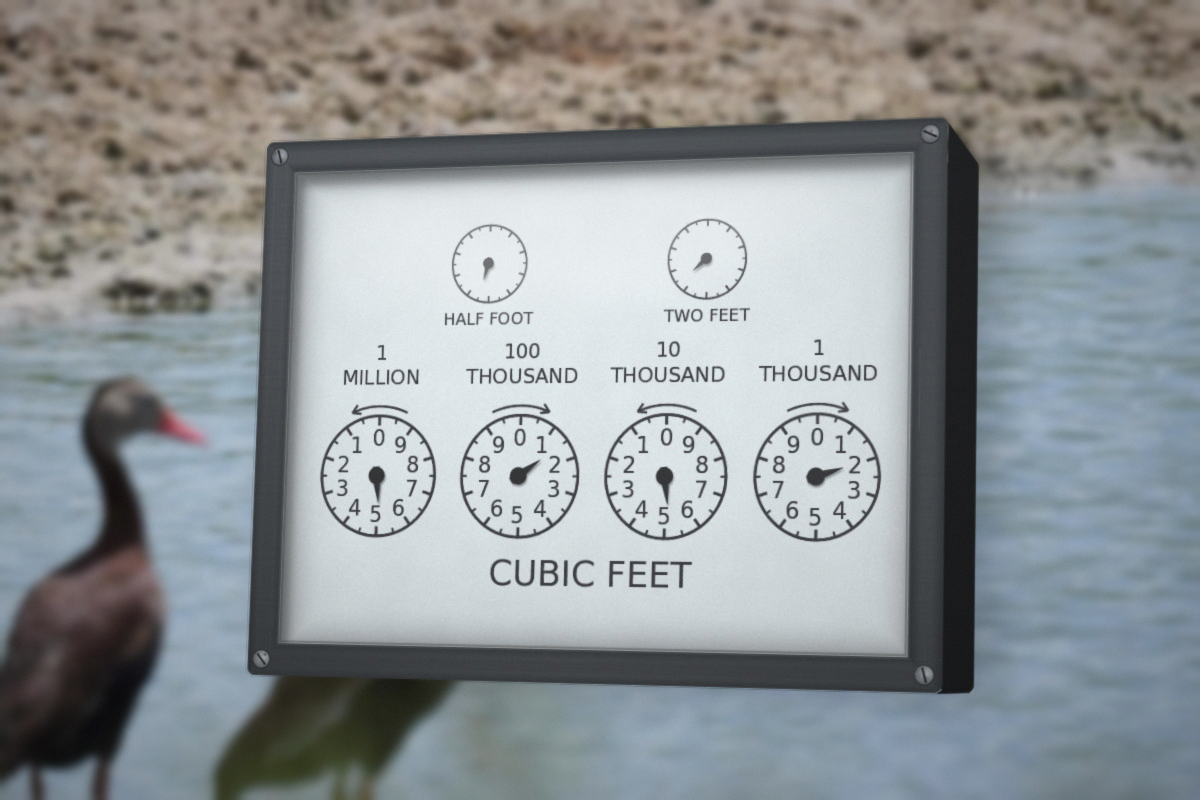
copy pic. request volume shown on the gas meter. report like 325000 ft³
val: 515200 ft³
